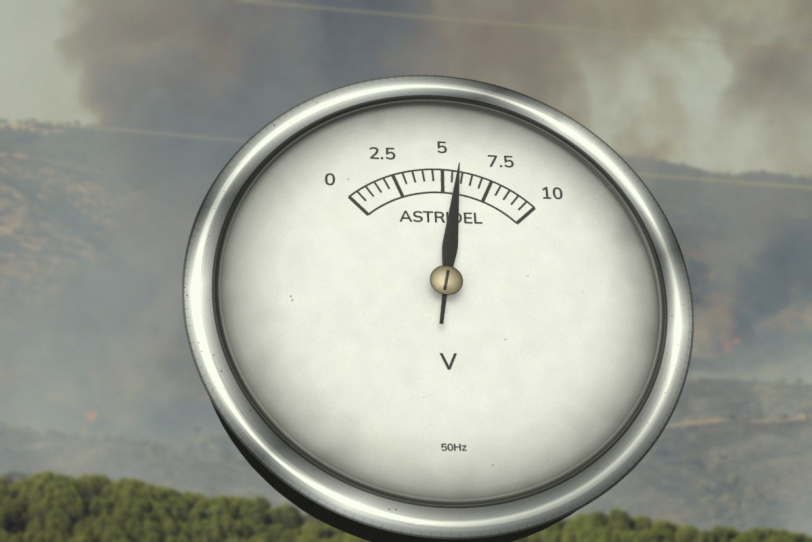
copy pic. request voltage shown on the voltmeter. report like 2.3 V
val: 5.75 V
